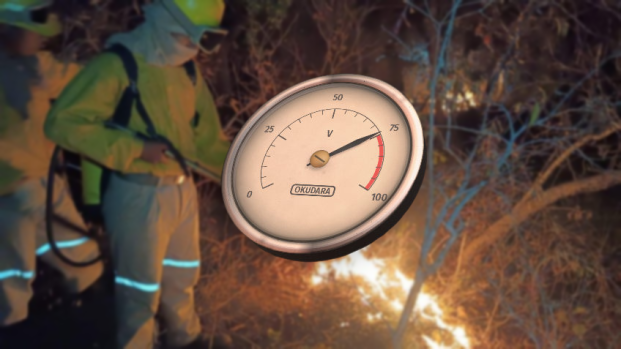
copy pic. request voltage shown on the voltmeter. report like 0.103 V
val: 75 V
